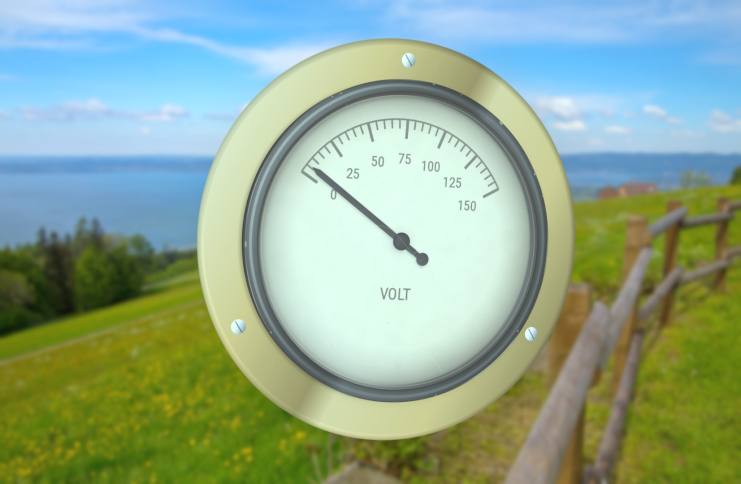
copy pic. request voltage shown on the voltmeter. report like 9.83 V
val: 5 V
